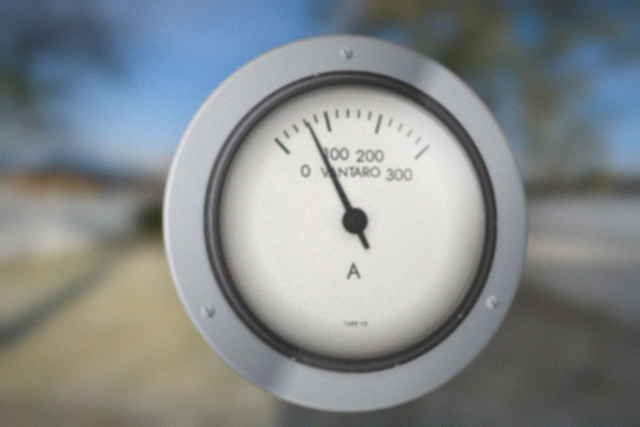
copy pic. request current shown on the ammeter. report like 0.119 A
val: 60 A
